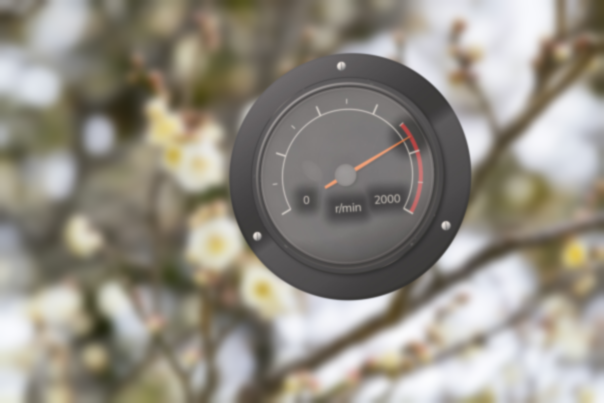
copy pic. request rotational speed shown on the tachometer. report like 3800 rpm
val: 1500 rpm
